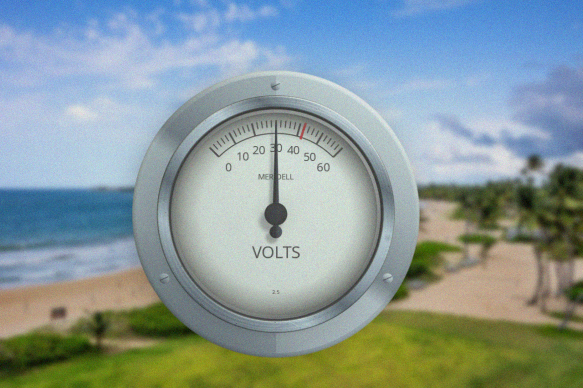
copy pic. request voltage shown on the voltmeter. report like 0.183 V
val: 30 V
